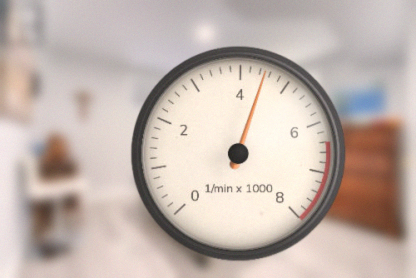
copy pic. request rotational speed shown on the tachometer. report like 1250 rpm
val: 4500 rpm
